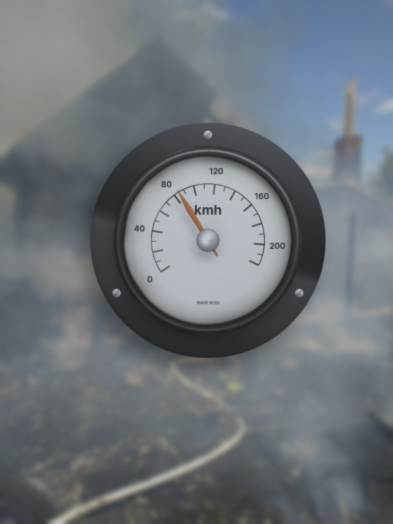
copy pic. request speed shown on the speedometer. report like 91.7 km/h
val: 85 km/h
